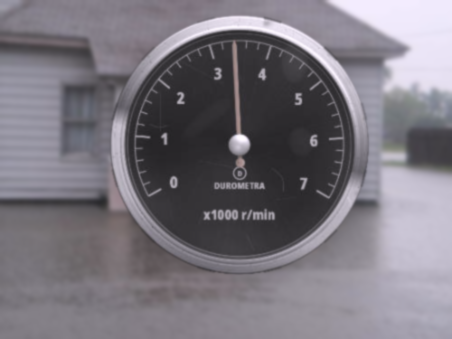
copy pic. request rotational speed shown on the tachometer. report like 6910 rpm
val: 3400 rpm
